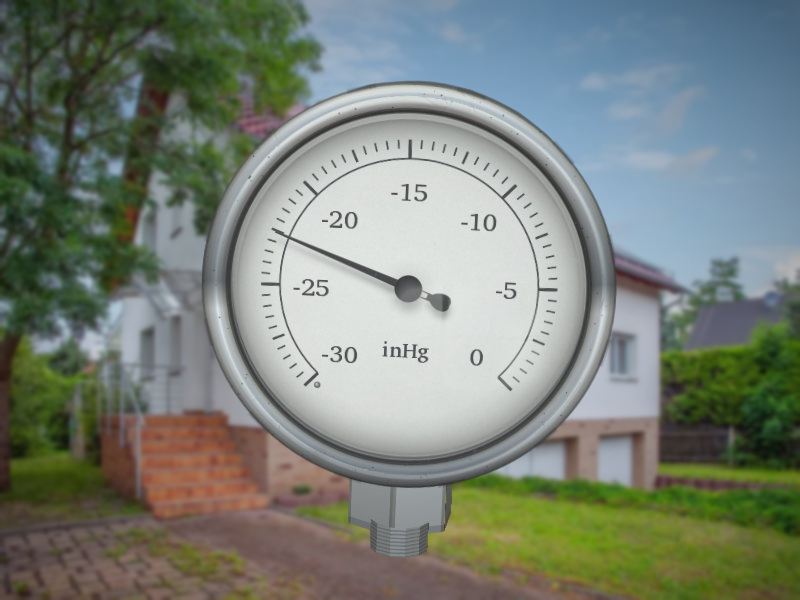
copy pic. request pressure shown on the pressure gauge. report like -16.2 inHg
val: -22.5 inHg
